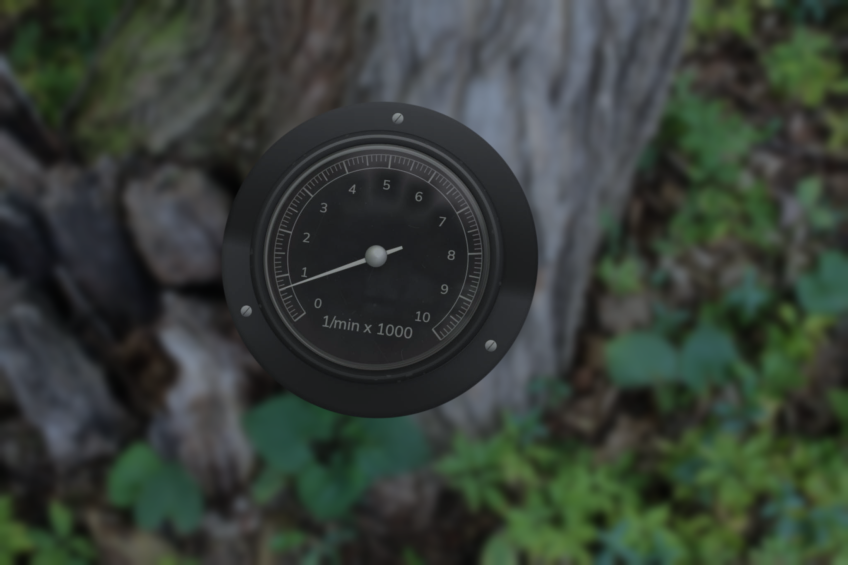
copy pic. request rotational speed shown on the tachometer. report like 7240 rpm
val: 700 rpm
